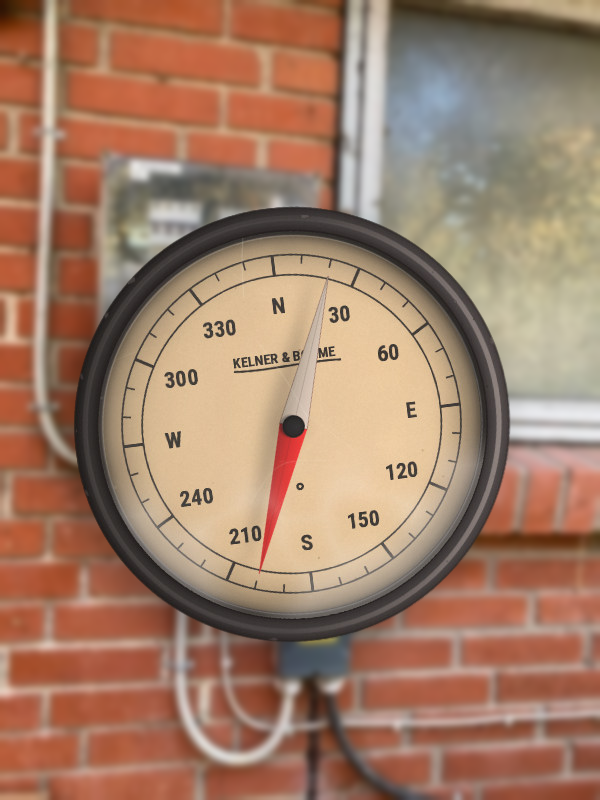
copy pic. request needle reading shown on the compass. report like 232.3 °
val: 200 °
